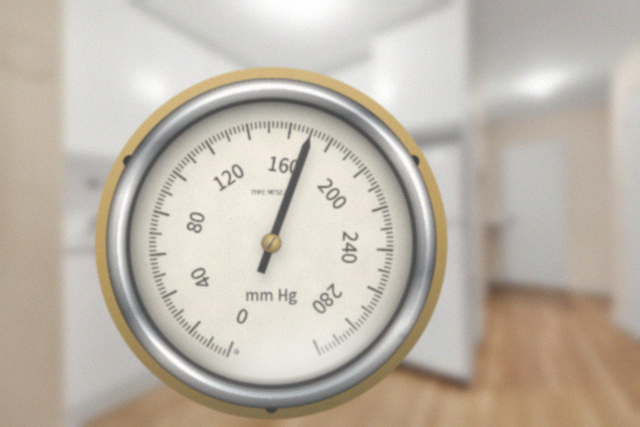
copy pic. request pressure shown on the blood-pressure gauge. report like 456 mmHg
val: 170 mmHg
